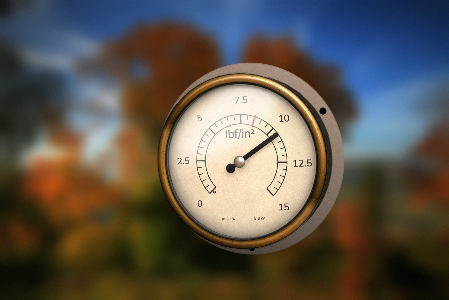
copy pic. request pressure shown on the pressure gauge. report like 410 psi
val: 10.5 psi
